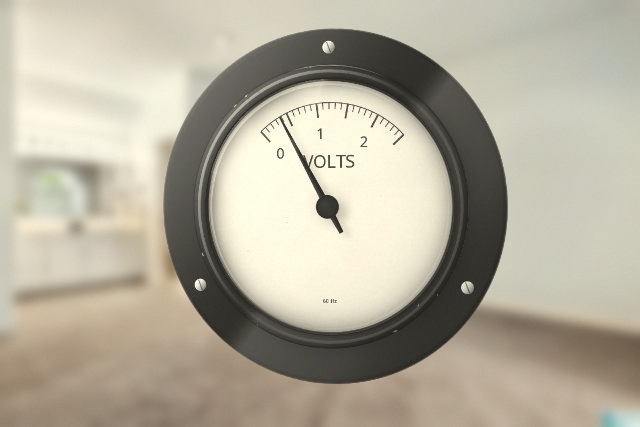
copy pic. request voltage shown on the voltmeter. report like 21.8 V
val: 0.4 V
